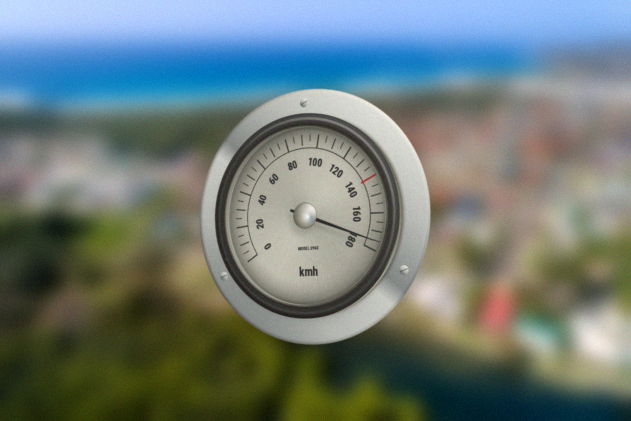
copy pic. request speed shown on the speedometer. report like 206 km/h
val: 175 km/h
